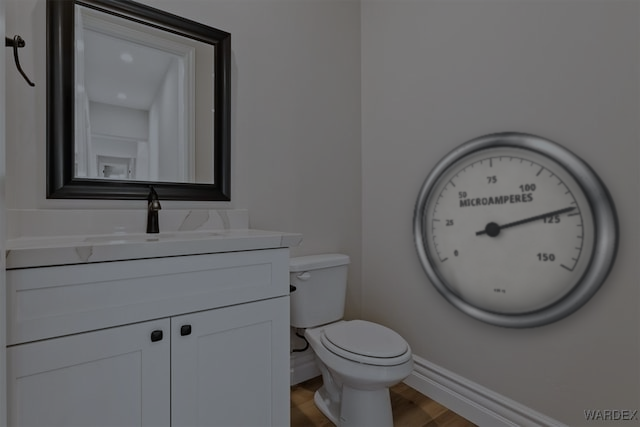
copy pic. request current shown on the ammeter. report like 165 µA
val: 122.5 µA
